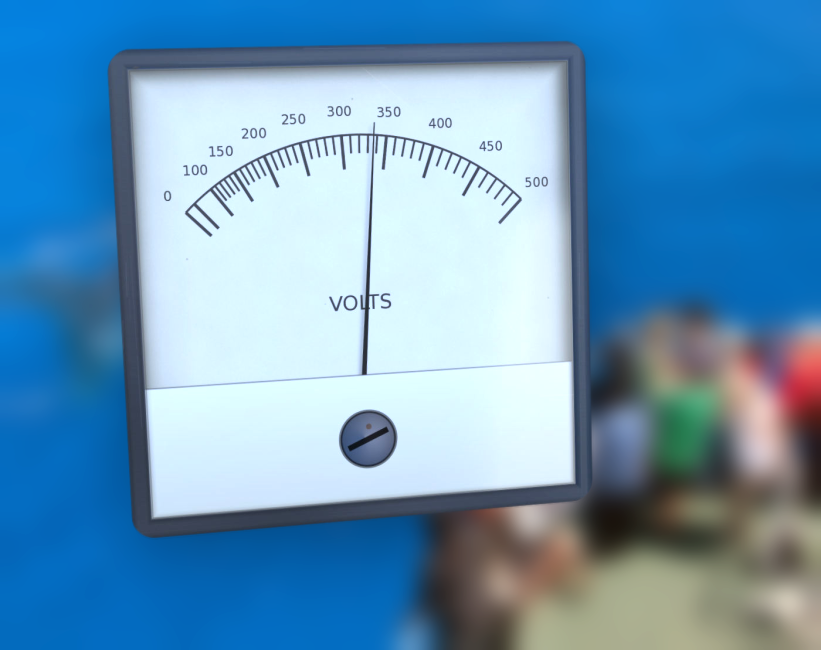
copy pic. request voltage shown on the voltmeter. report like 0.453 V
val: 335 V
